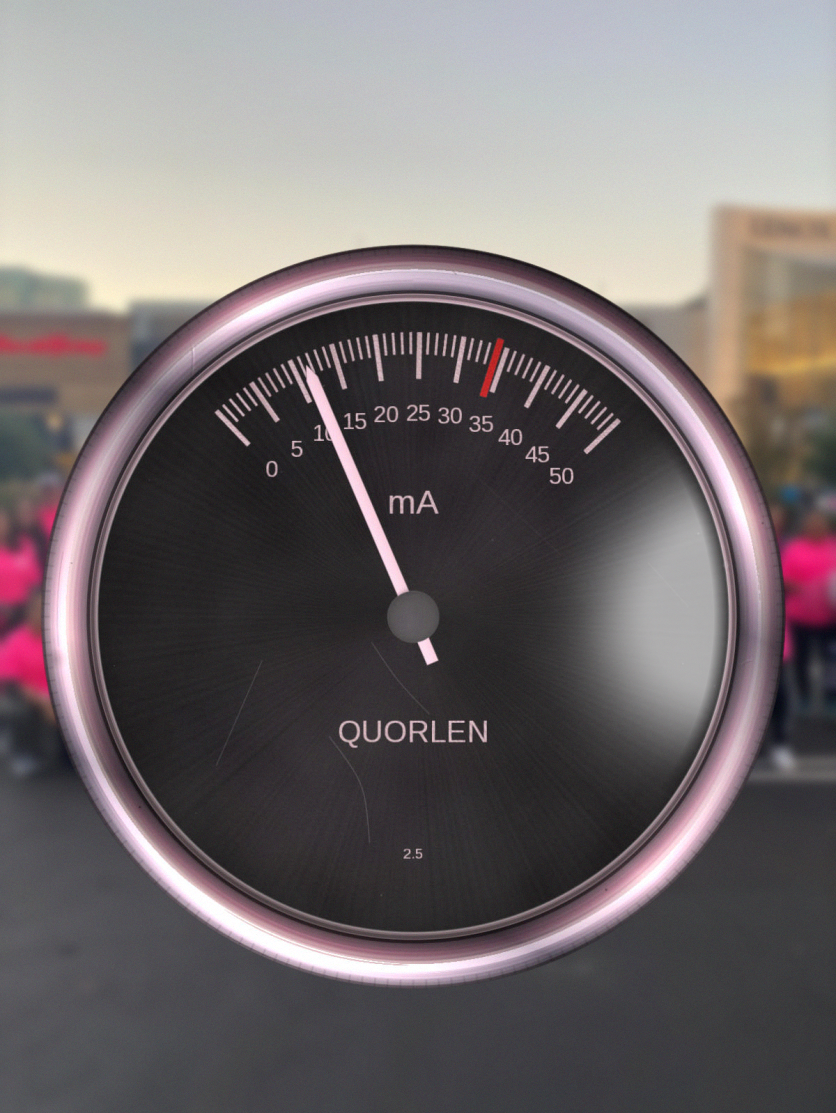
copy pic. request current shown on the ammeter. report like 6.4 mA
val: 11.5 mA
